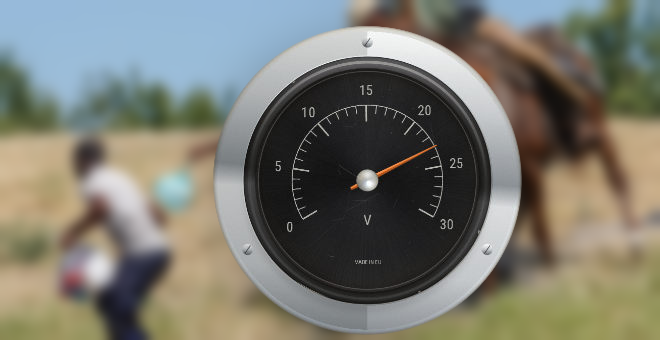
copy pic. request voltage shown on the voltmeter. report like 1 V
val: 23 V
